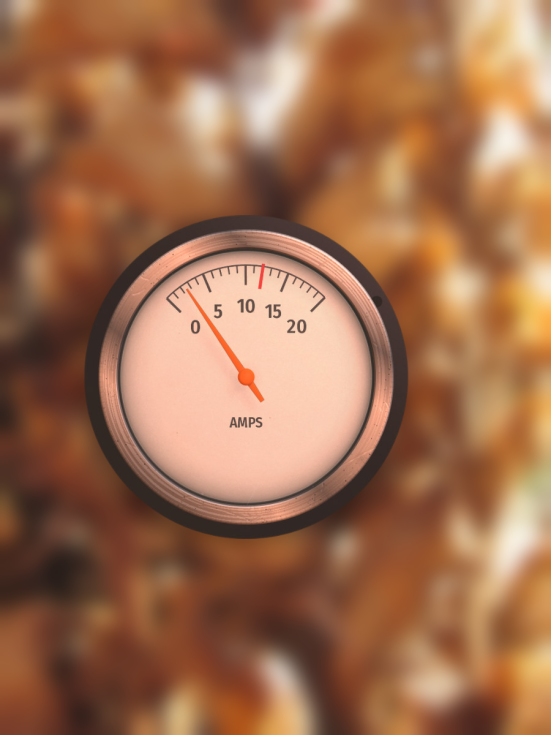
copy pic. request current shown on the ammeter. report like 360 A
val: 2.5 A
